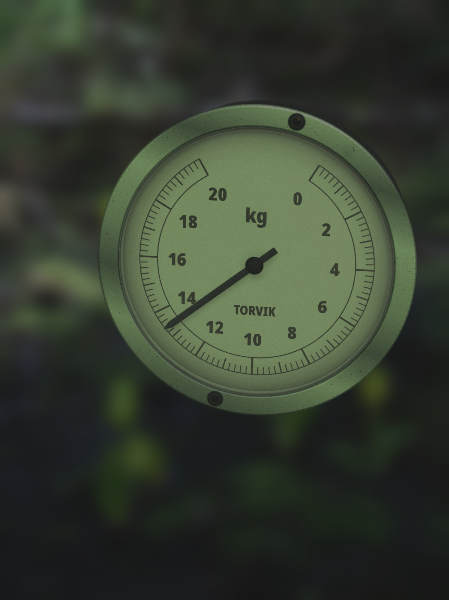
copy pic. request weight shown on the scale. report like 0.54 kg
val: 13.4 kg
